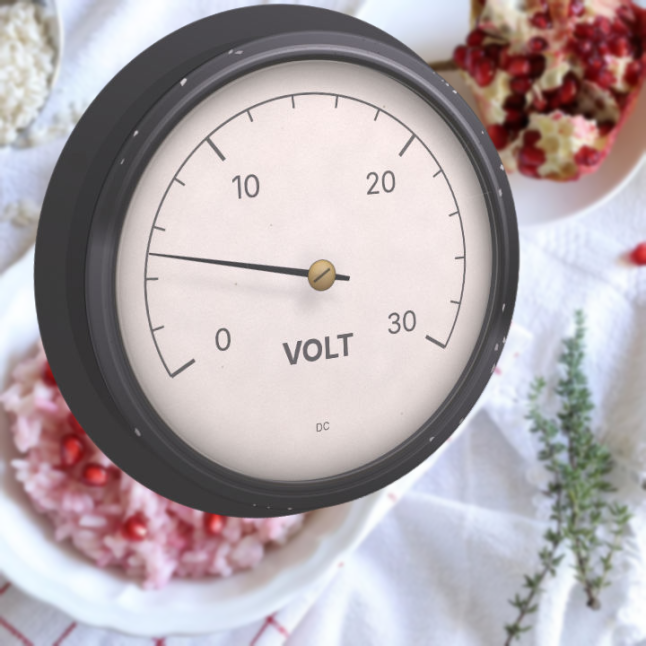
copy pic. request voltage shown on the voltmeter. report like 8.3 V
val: 5 V
